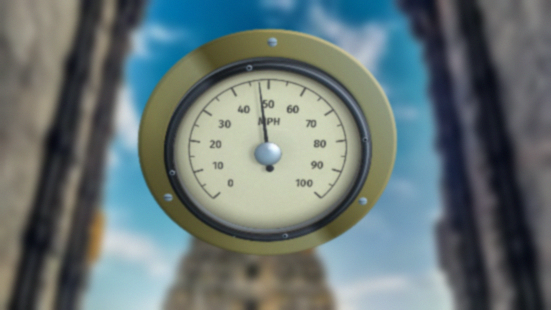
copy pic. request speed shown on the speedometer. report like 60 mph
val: 47.5 mph
